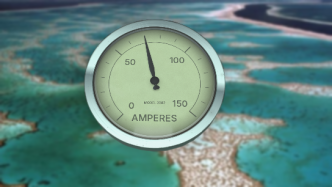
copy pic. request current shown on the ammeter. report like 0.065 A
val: 70 A
